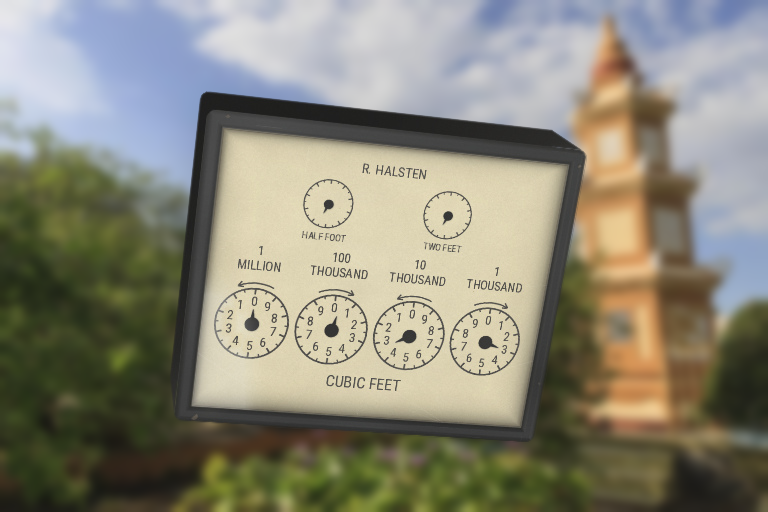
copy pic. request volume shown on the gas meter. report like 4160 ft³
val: 3300 ft³
